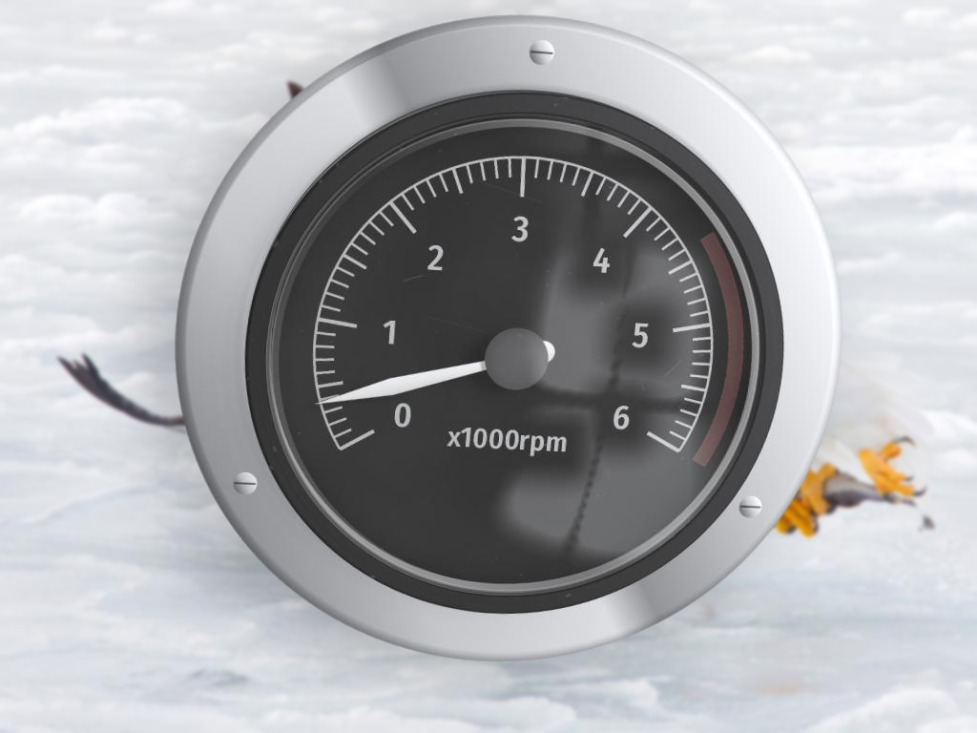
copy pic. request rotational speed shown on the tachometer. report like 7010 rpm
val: 400 rpm
